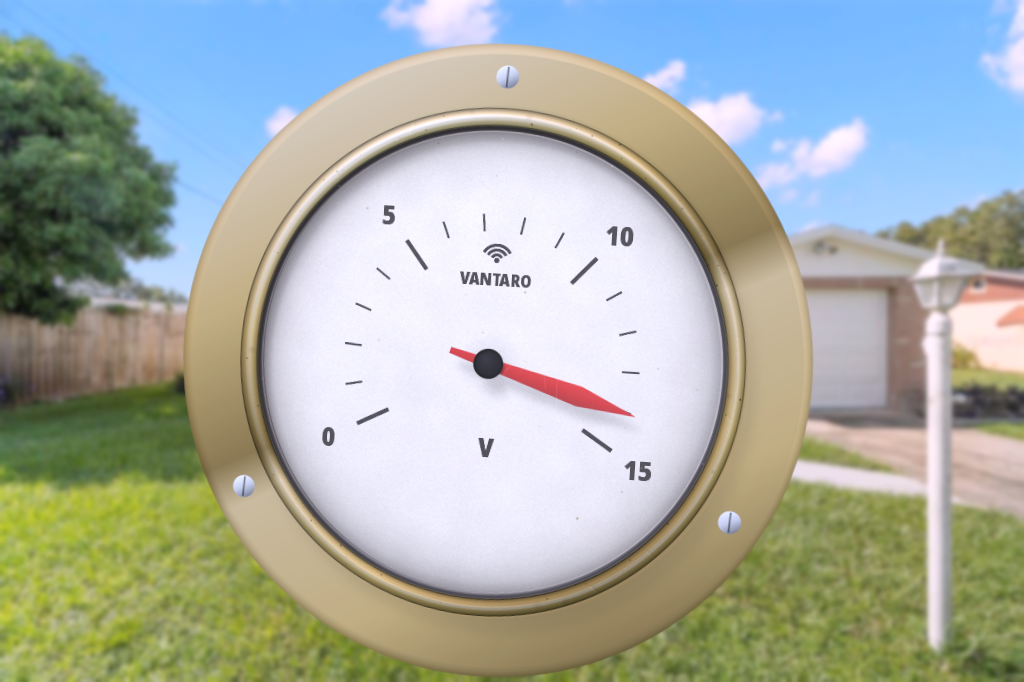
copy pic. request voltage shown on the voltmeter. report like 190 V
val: 14 V
